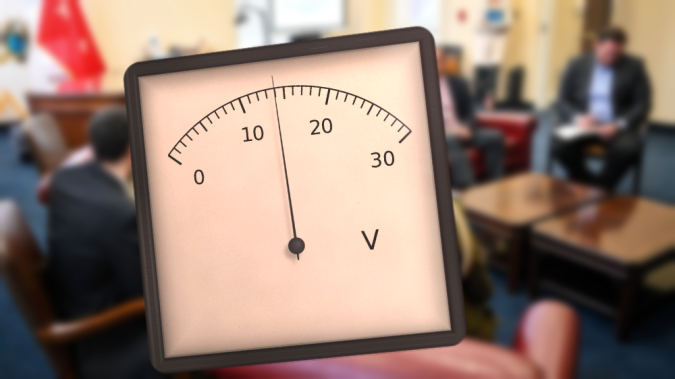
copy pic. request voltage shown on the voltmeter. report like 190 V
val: 14 V
